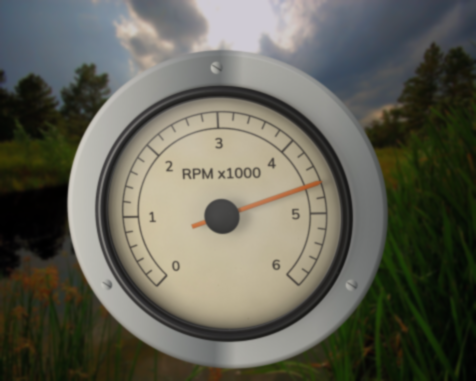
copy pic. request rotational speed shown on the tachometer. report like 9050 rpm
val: 4600 rpm
